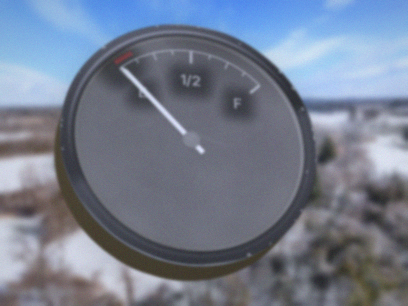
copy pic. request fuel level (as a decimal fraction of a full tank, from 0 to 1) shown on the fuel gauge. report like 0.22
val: 0
